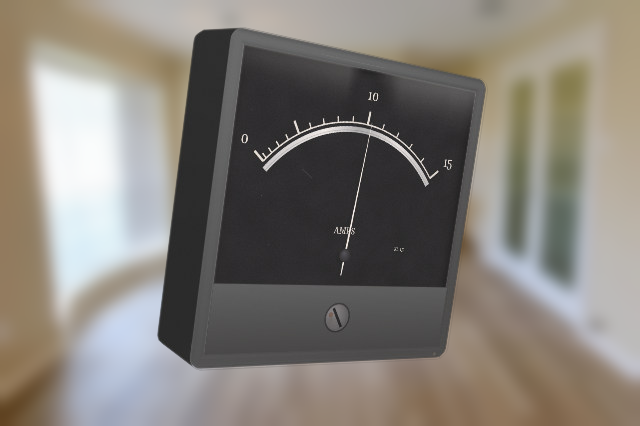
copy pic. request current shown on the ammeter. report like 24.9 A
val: 10 A
